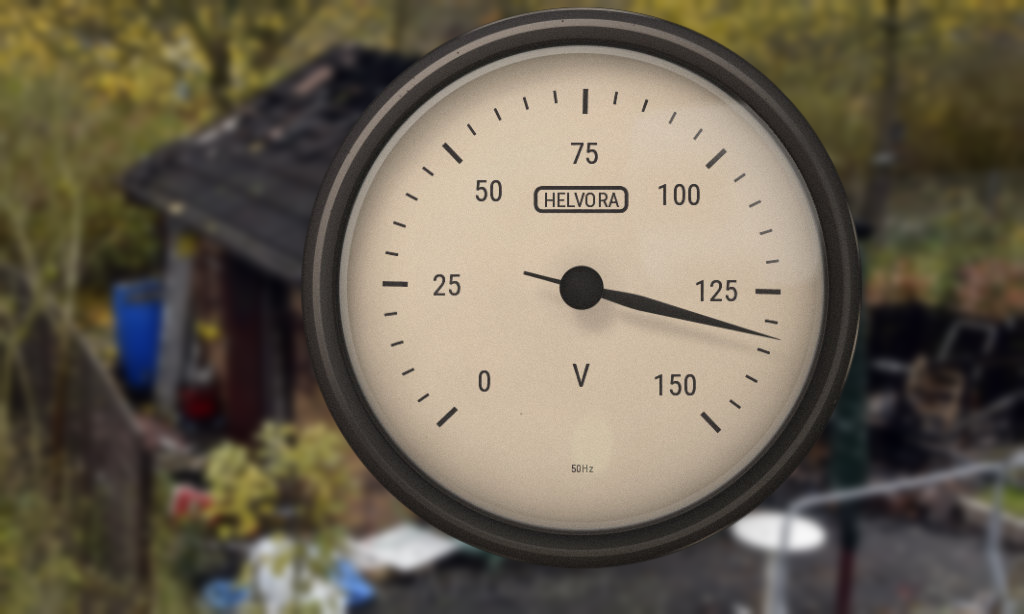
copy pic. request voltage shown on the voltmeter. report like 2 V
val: 132.5 V
